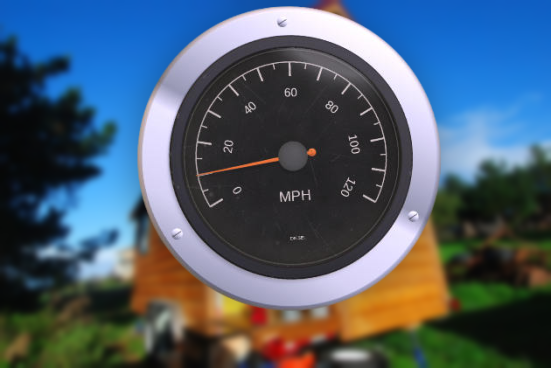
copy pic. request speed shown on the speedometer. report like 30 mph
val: 10 mph
